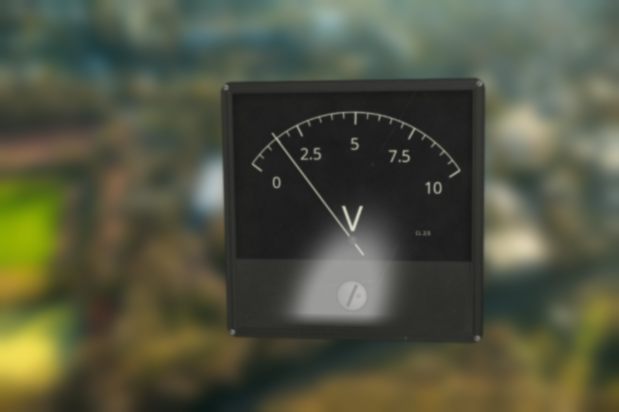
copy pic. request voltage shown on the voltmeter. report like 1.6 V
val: 1.5 V
